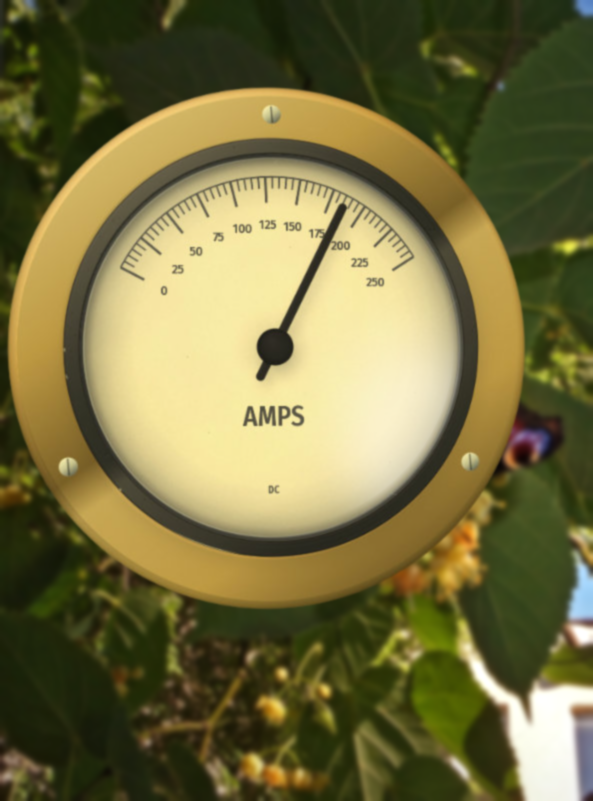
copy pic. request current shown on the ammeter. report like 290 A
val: 185 A
